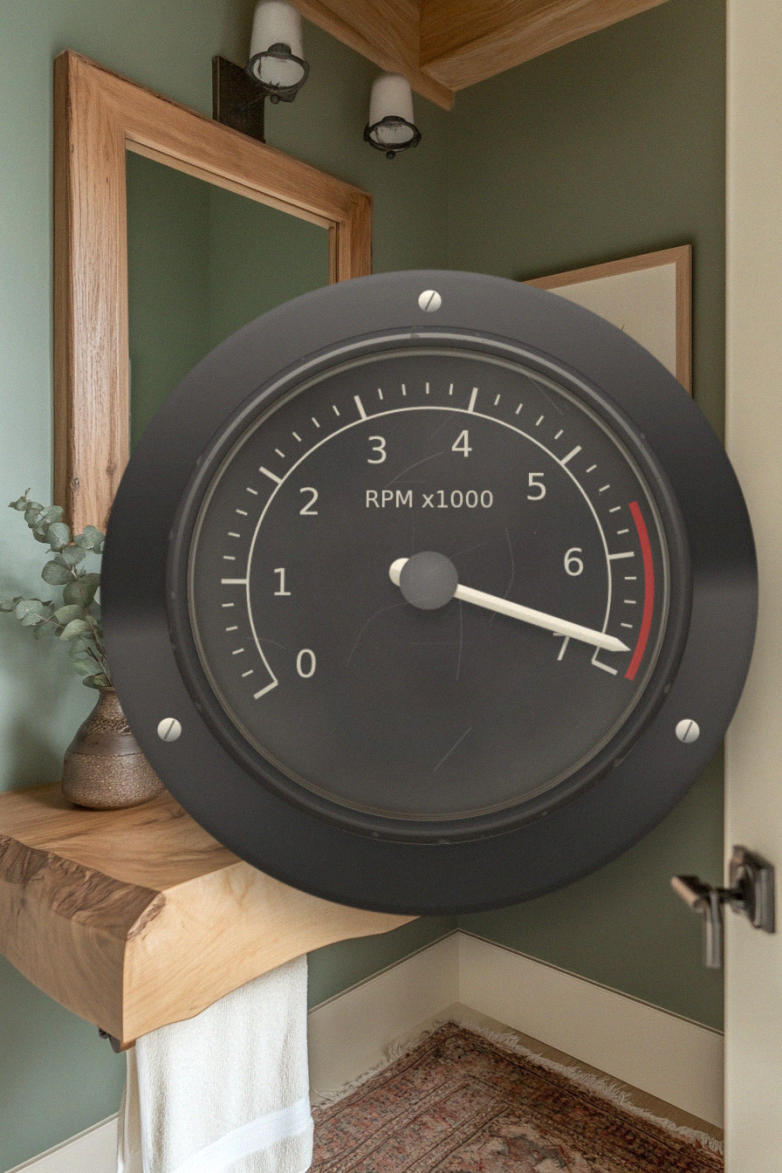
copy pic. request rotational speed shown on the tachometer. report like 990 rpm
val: 6800 rpm
